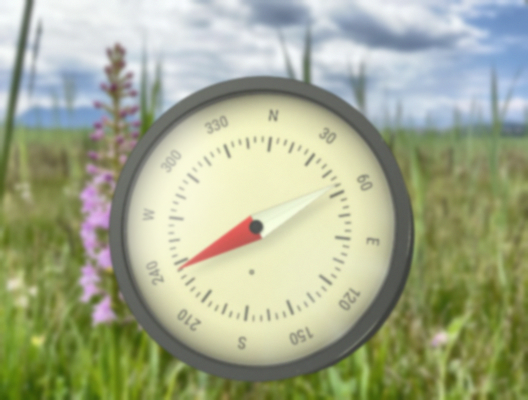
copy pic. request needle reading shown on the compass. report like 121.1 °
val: 235 °
